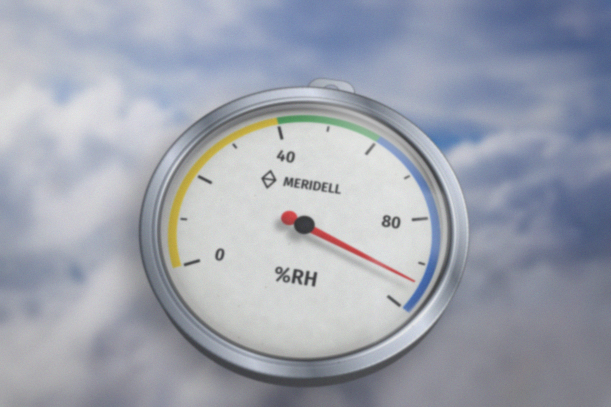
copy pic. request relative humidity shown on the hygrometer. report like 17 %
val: 95 %
